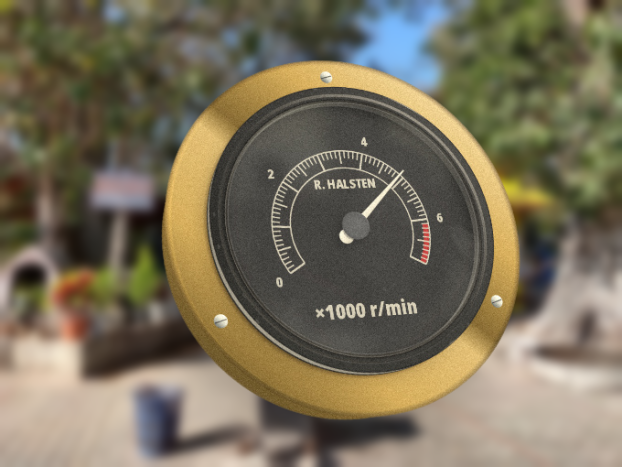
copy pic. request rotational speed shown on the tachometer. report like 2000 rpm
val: 4900 rpm
